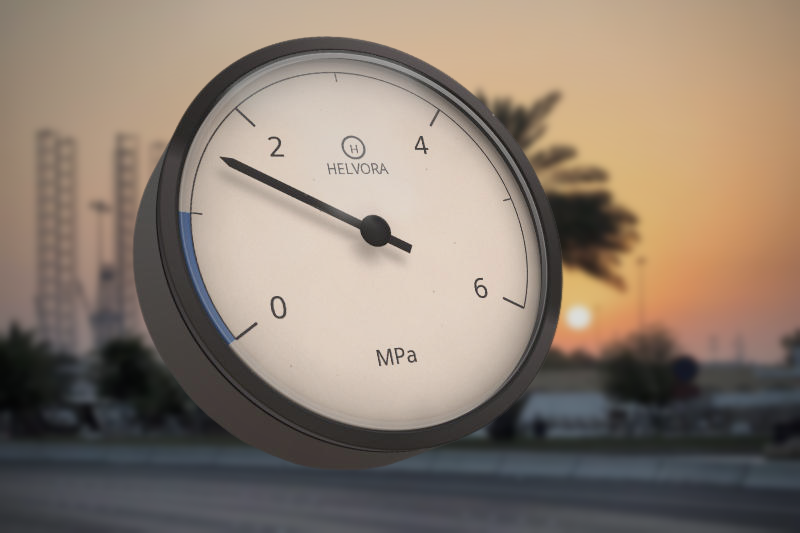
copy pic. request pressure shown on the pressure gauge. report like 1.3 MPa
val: 1.5 MPa
